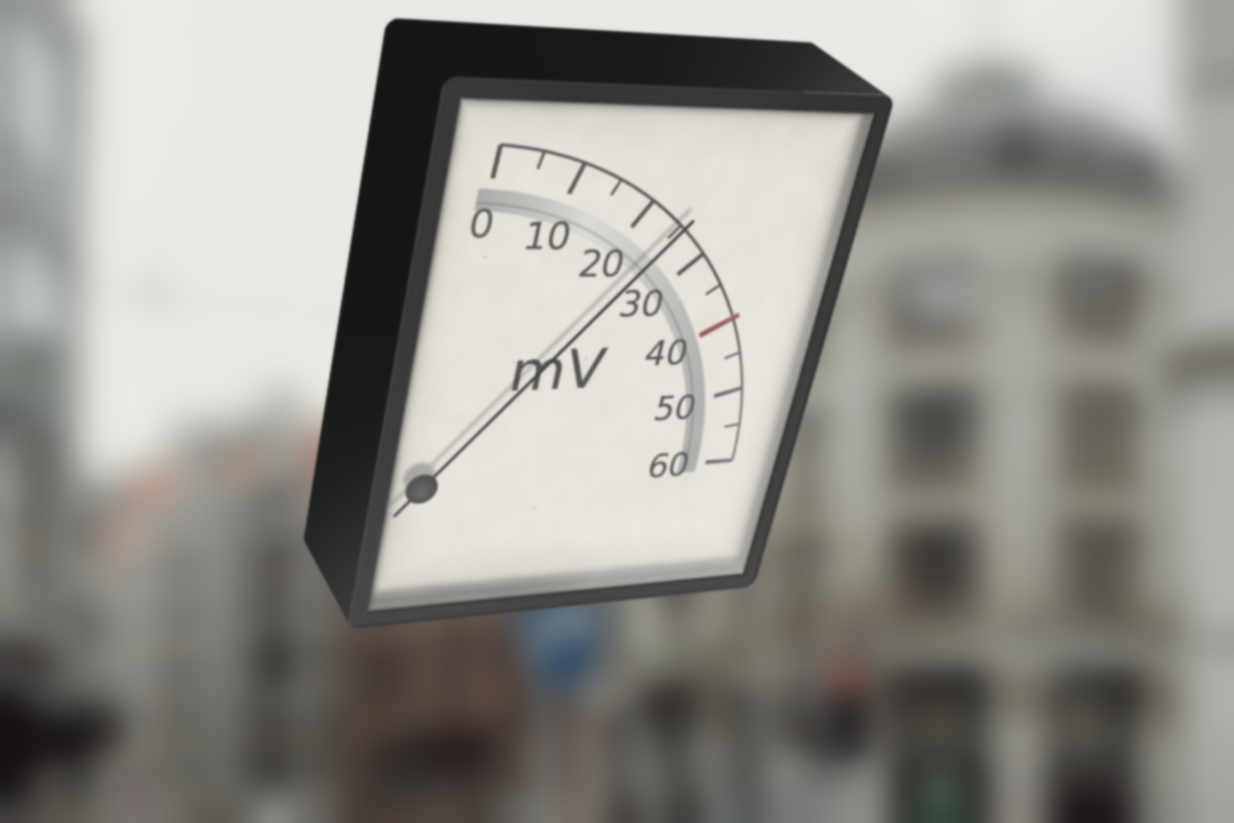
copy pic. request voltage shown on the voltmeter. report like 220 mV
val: 25 mV
